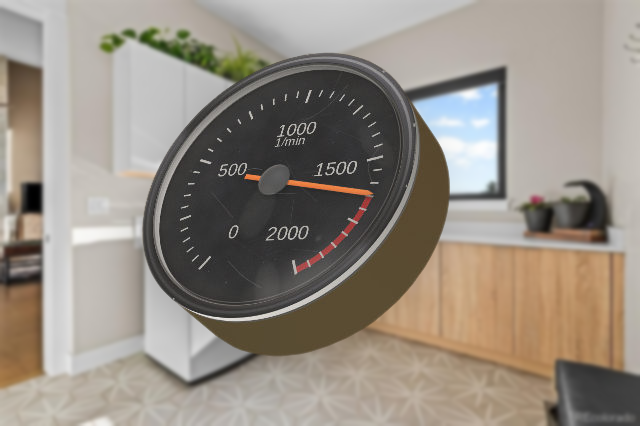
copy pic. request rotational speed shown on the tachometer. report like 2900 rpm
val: 1650 rpm
